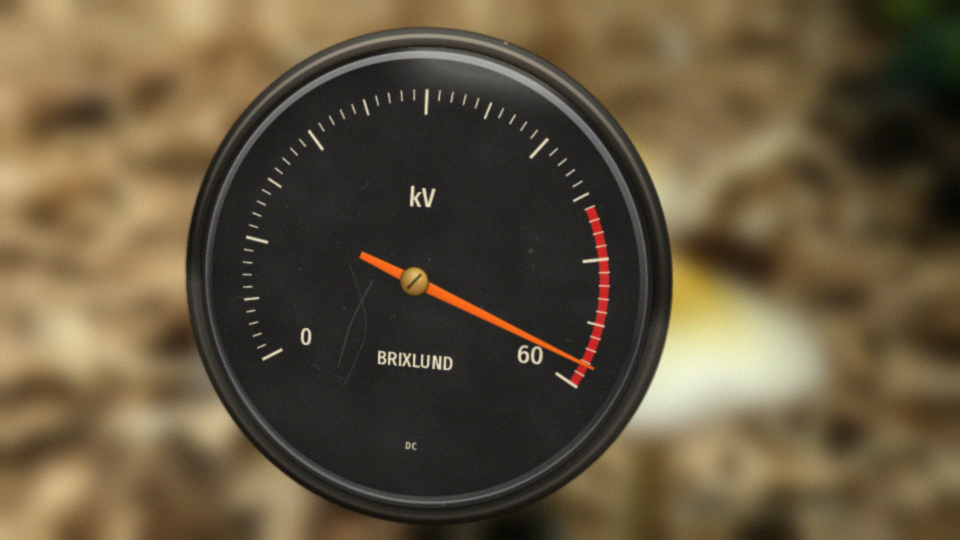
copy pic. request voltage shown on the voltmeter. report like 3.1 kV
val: 58 kV
